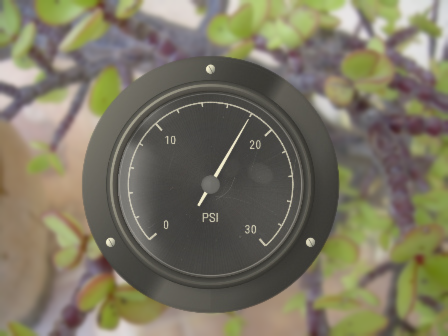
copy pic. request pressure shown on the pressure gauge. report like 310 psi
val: 18 psi
